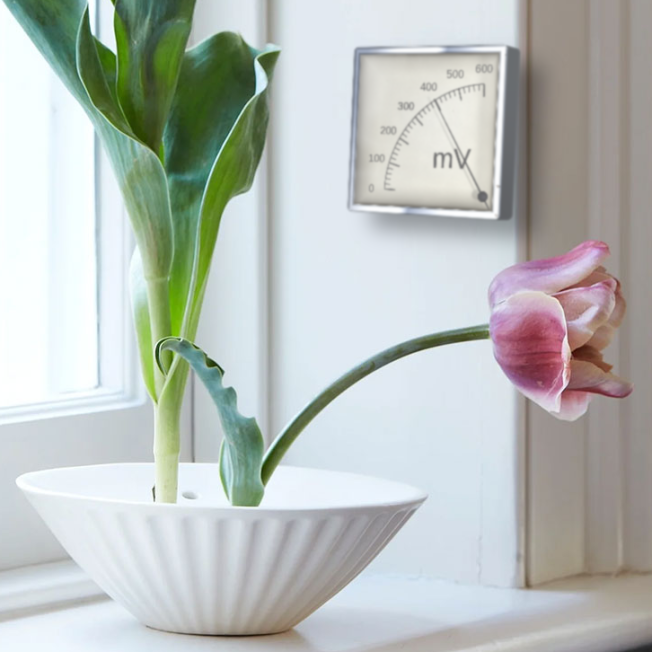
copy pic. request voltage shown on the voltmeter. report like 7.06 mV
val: 400 mV
